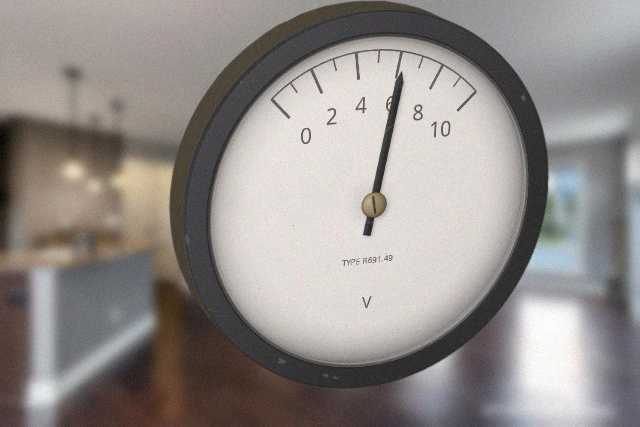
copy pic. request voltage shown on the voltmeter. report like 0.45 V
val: 6 V
